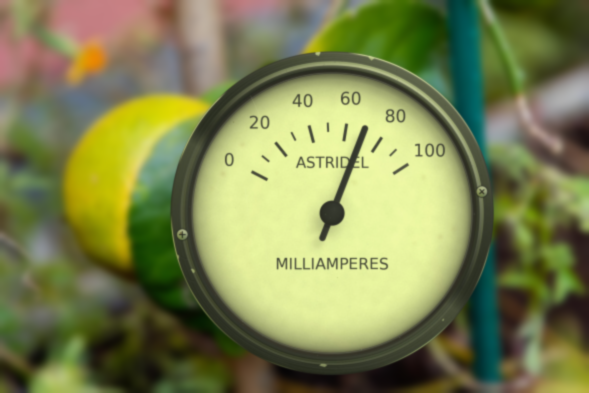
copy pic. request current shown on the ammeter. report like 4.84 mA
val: 70 mA
